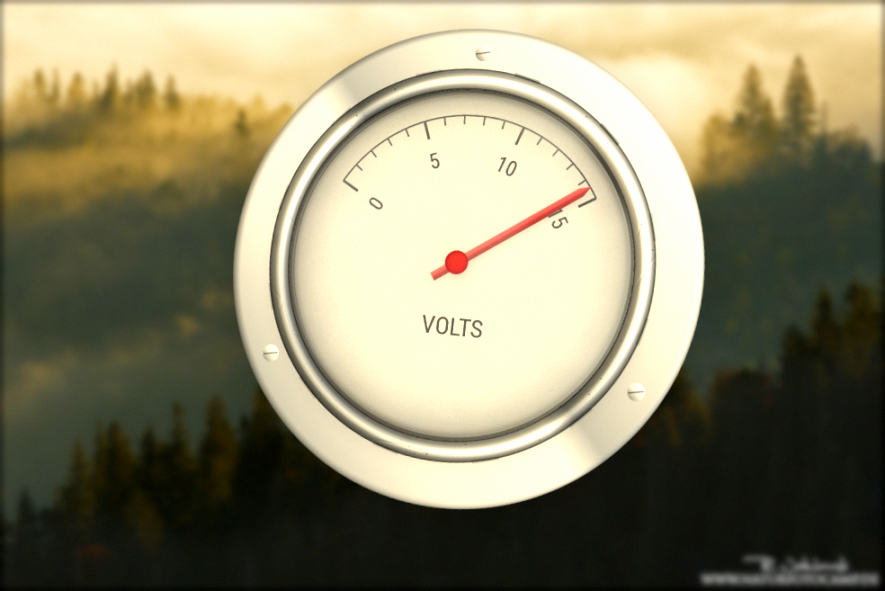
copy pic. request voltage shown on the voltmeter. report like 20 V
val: 14.5 V
